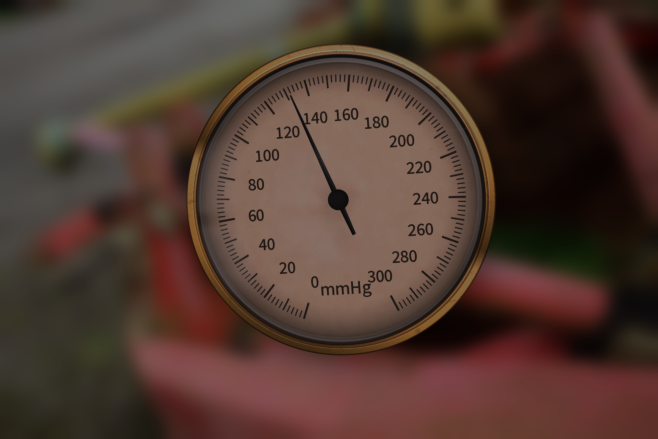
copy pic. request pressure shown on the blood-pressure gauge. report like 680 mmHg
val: 132 mmHg
